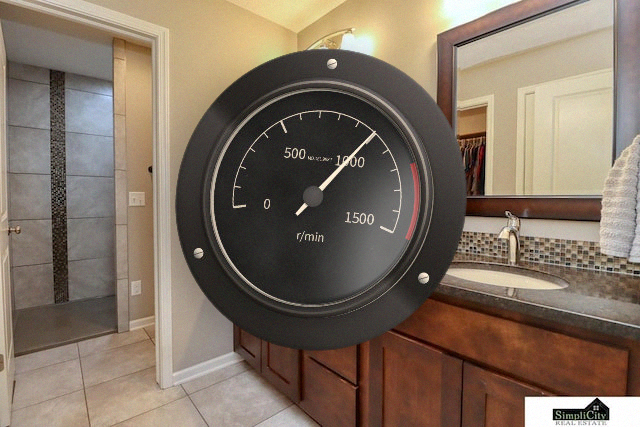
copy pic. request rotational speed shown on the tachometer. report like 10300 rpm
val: 1000 rpm
